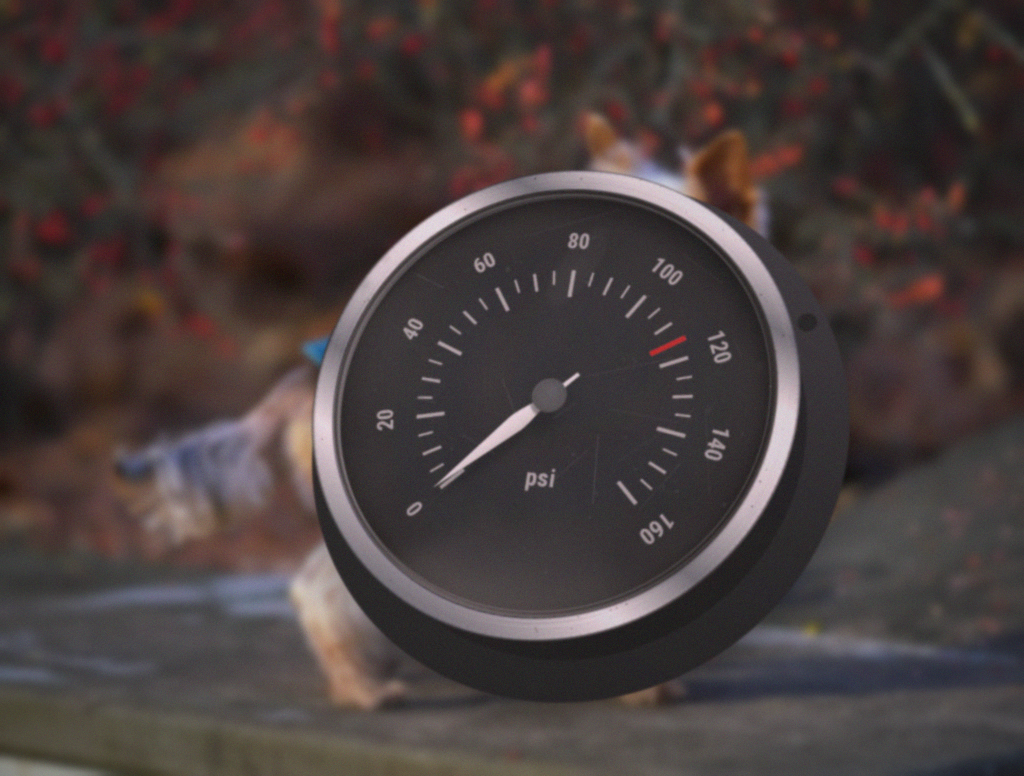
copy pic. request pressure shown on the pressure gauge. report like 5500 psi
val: 0 psi
